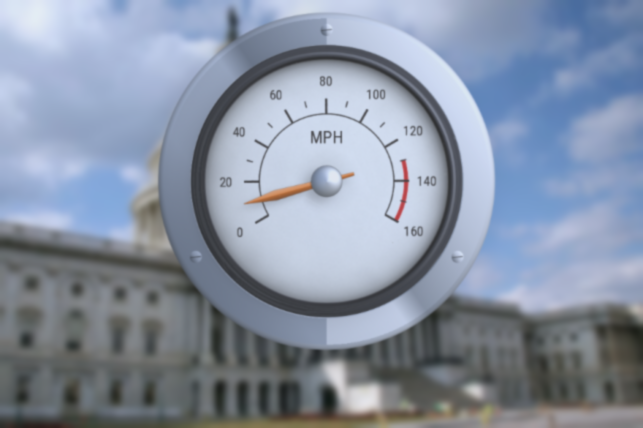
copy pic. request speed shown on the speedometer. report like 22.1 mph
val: 10 mph
